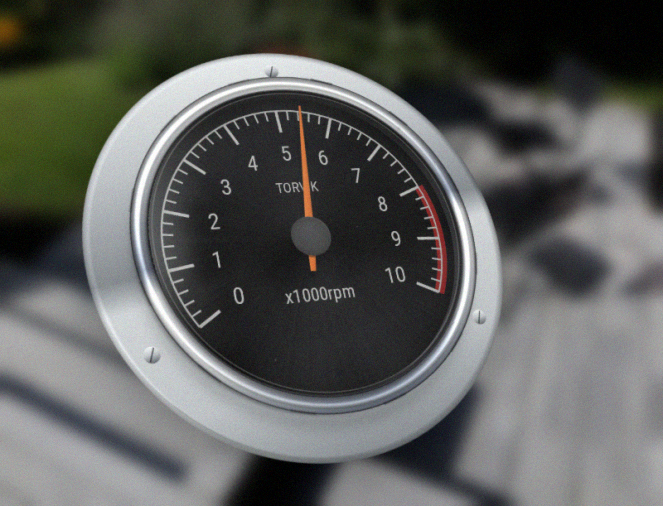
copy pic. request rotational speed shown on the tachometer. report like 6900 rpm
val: 5400 rpm
